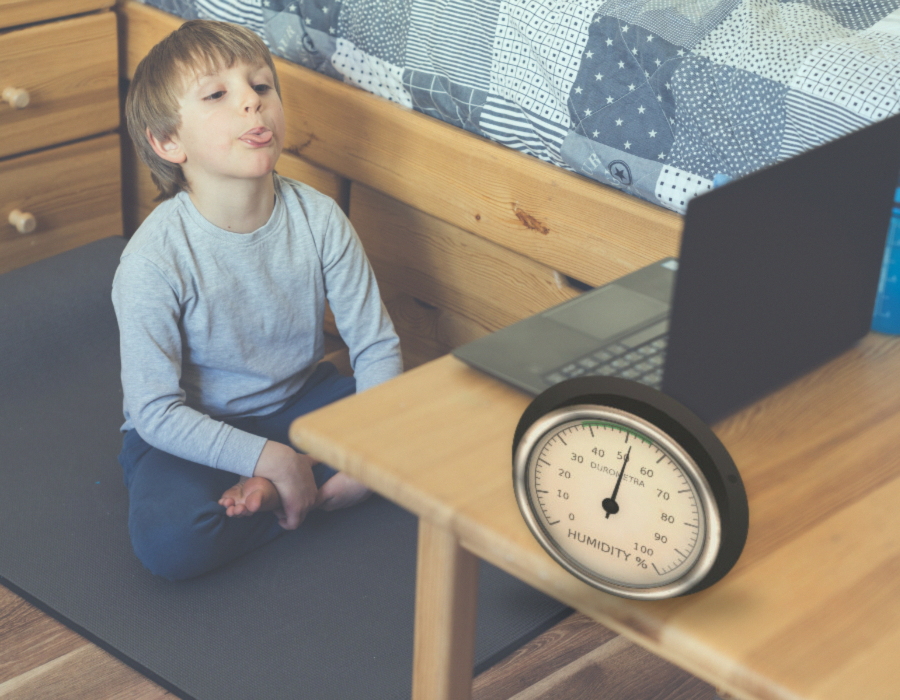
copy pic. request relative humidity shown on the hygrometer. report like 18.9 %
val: 52 %
